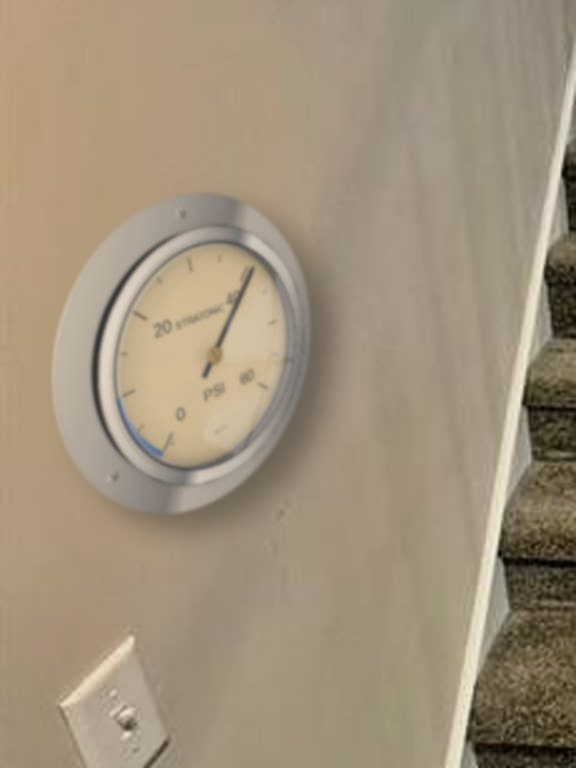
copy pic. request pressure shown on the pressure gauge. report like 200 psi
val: 40 psi
